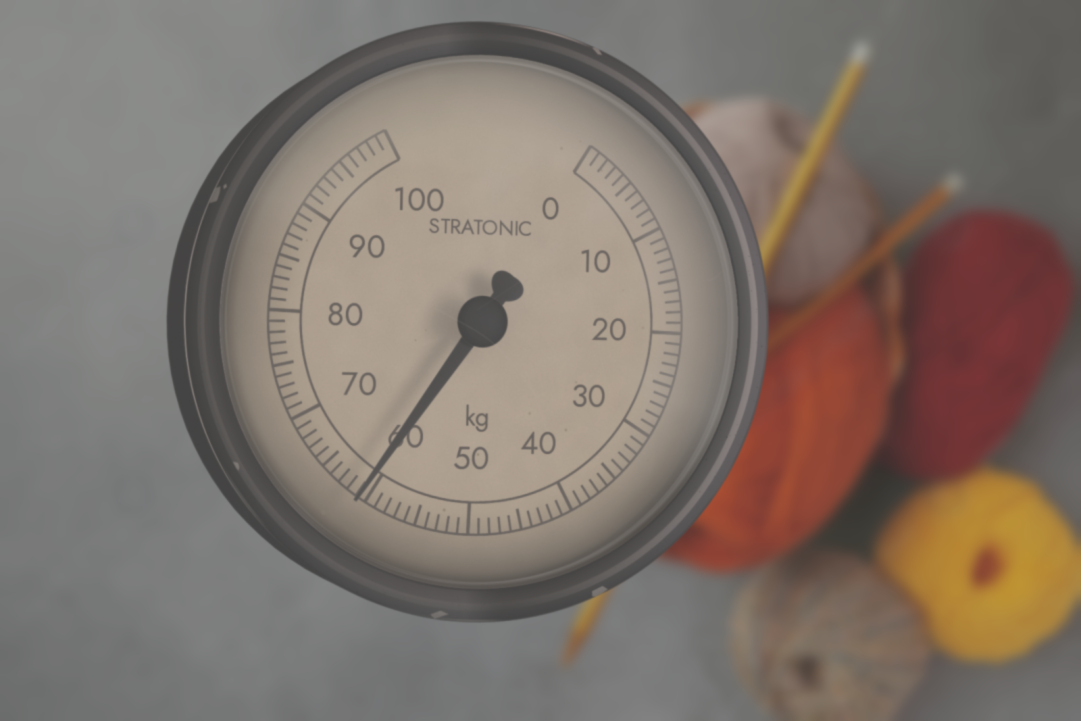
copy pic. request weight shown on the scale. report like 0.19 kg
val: 61 kg
